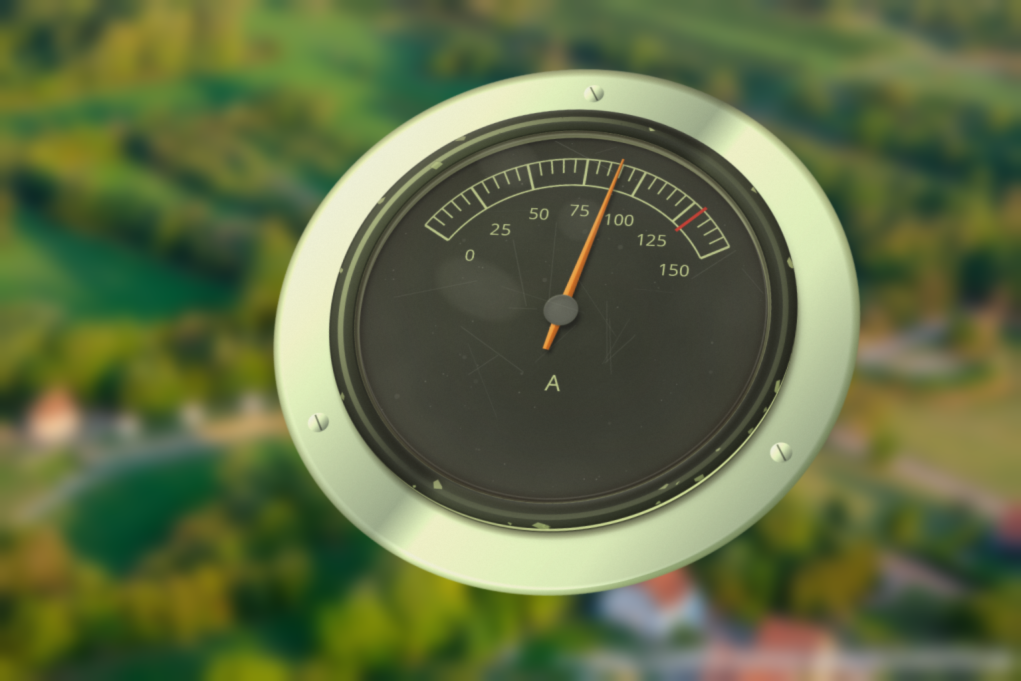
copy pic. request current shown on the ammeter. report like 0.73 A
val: 90 A
